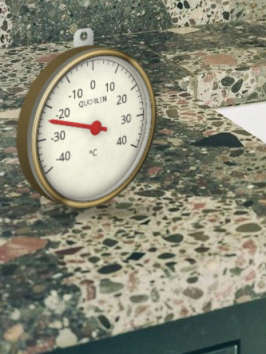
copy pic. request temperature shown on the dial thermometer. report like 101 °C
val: -24 °C
